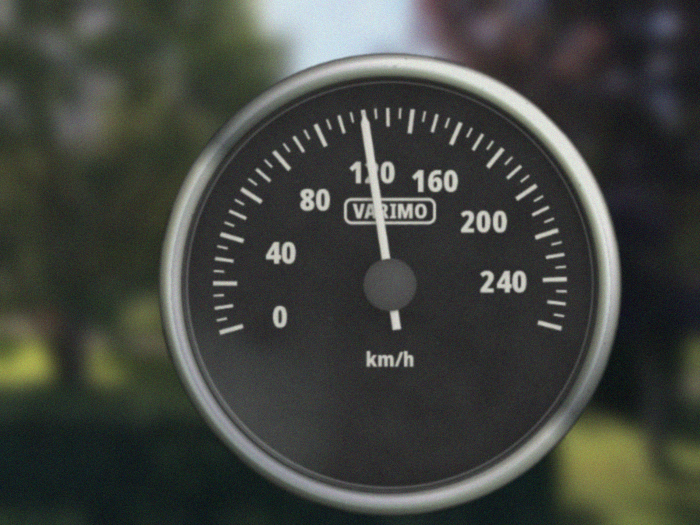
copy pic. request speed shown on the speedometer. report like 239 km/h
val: 120 km/h
